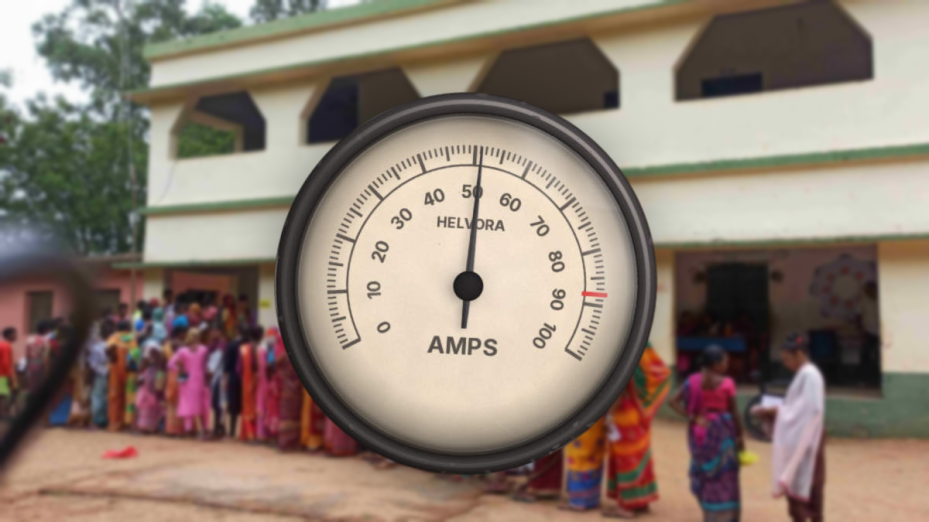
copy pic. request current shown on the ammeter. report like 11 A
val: 51 A
